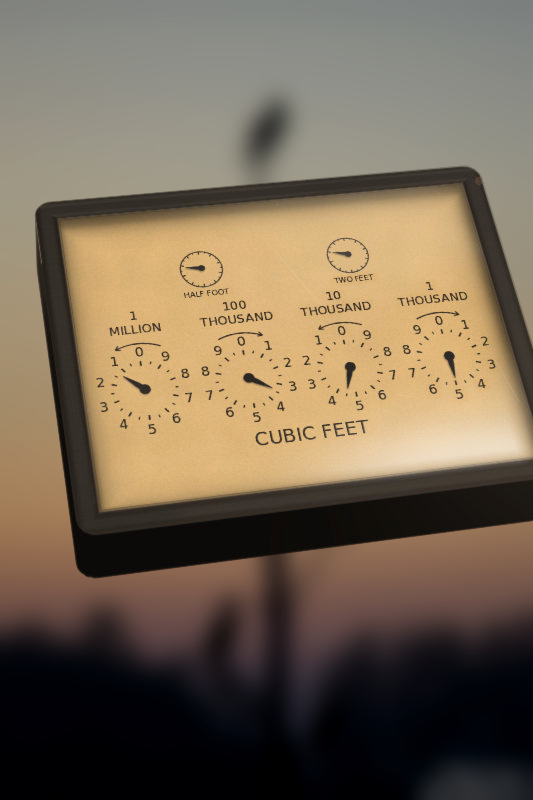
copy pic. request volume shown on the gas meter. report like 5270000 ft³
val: 134500 ft³
